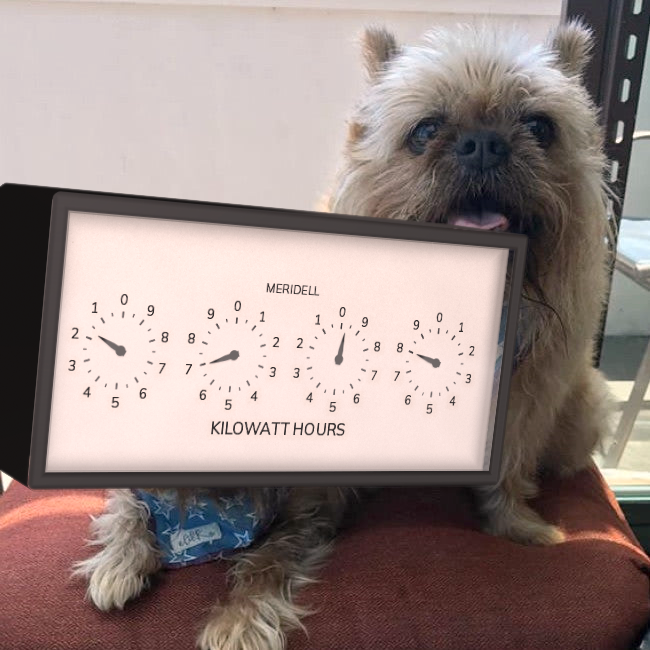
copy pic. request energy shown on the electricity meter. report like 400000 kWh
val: 1698 kWh
